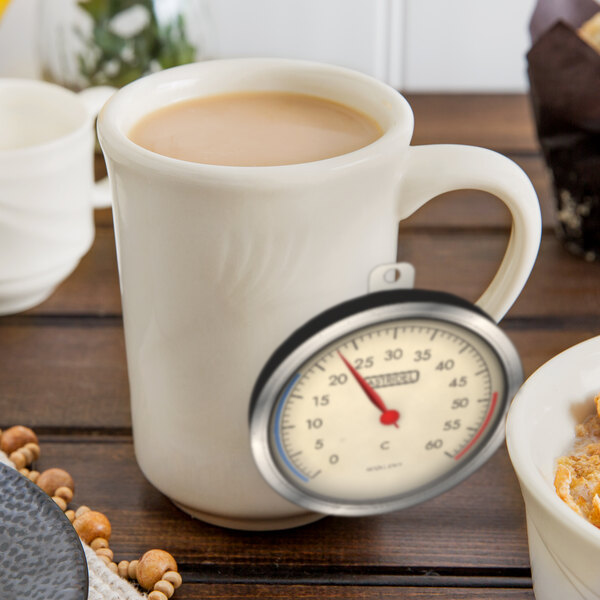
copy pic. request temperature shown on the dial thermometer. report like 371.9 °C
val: 23 °C
